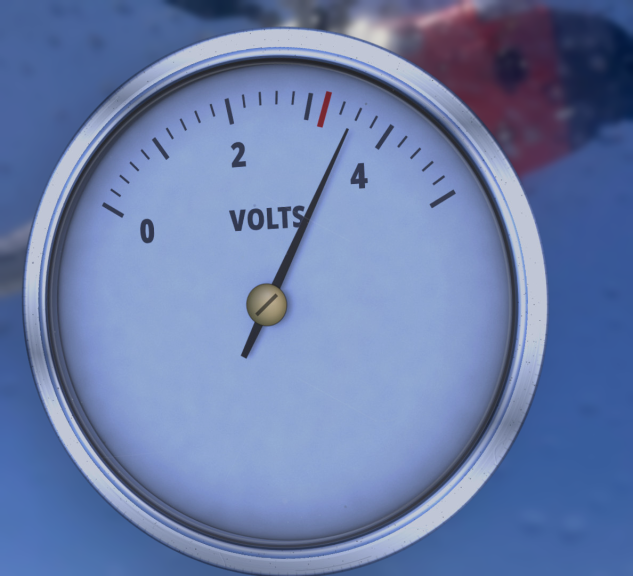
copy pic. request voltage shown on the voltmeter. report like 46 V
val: 3.6 V
